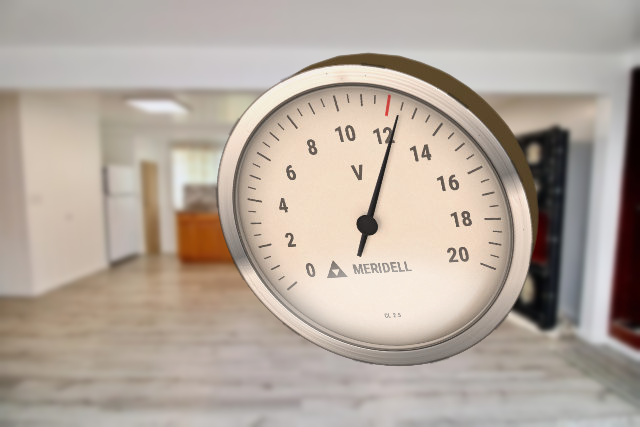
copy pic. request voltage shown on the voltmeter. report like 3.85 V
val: 12.5 V
